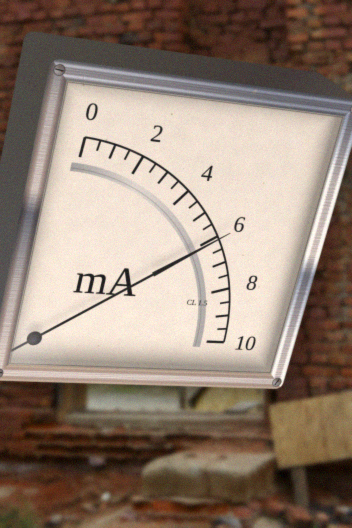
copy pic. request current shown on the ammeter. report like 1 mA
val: 6 mA
